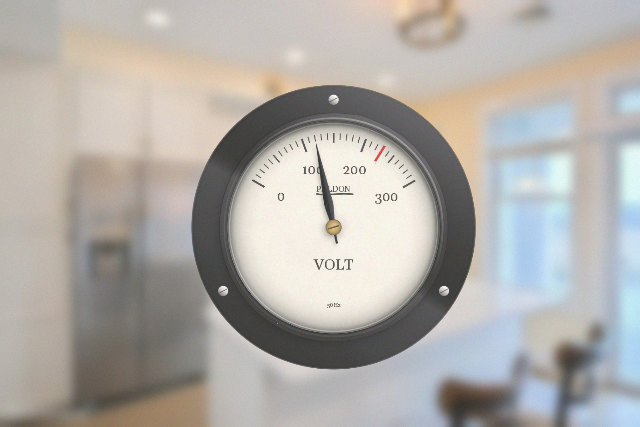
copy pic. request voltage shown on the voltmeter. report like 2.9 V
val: 120 V
